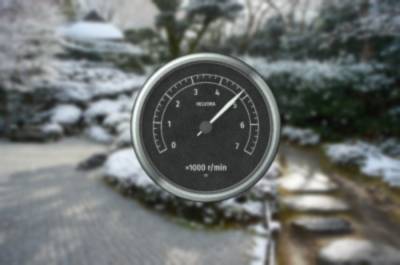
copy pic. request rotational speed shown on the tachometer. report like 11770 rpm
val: 4800 rpm
